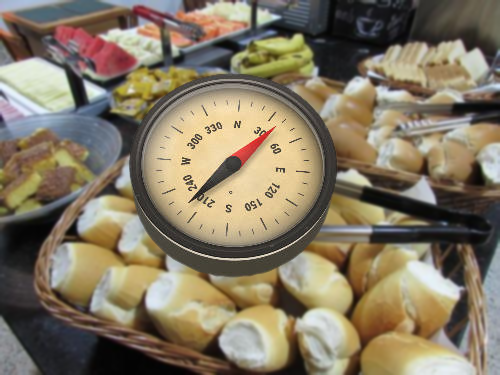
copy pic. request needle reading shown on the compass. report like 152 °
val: 40 °
